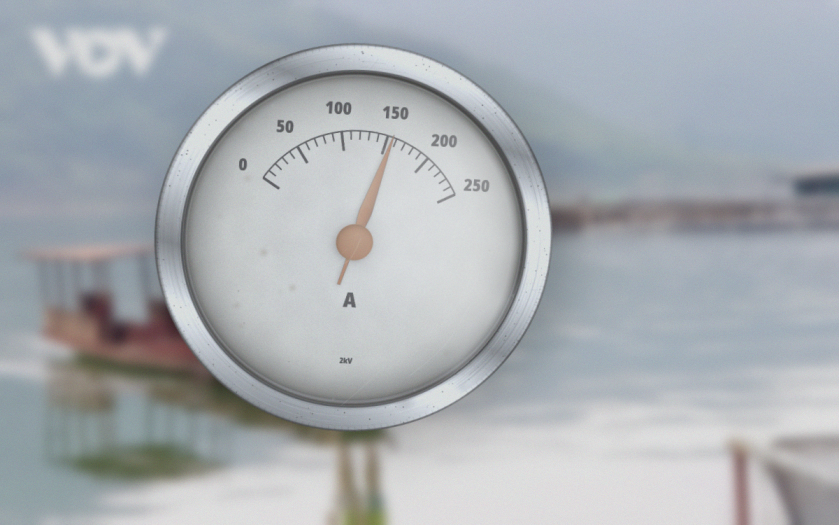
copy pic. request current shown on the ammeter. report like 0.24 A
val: 155 A
